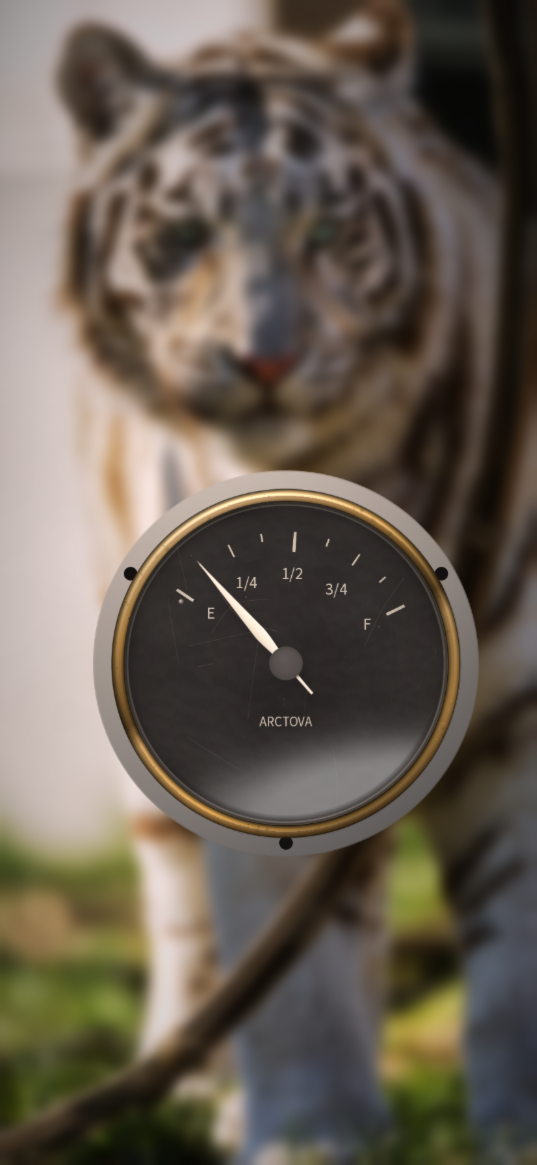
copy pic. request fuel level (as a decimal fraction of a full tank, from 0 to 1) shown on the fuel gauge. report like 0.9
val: 0.125
